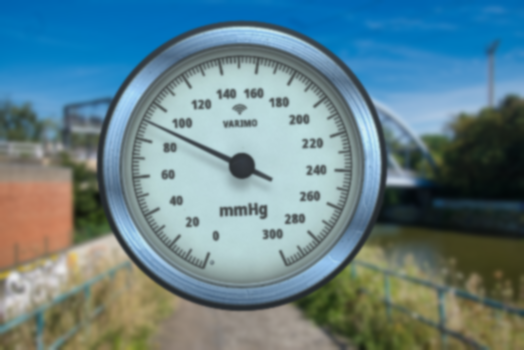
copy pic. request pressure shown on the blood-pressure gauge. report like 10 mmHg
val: 90 mmHg
